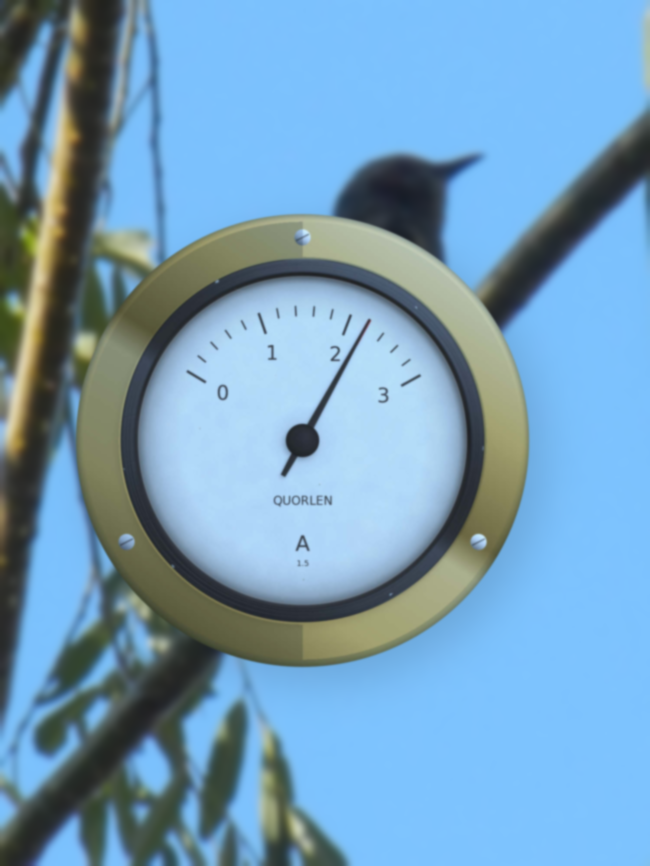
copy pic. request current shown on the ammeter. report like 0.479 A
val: 2.2 A
